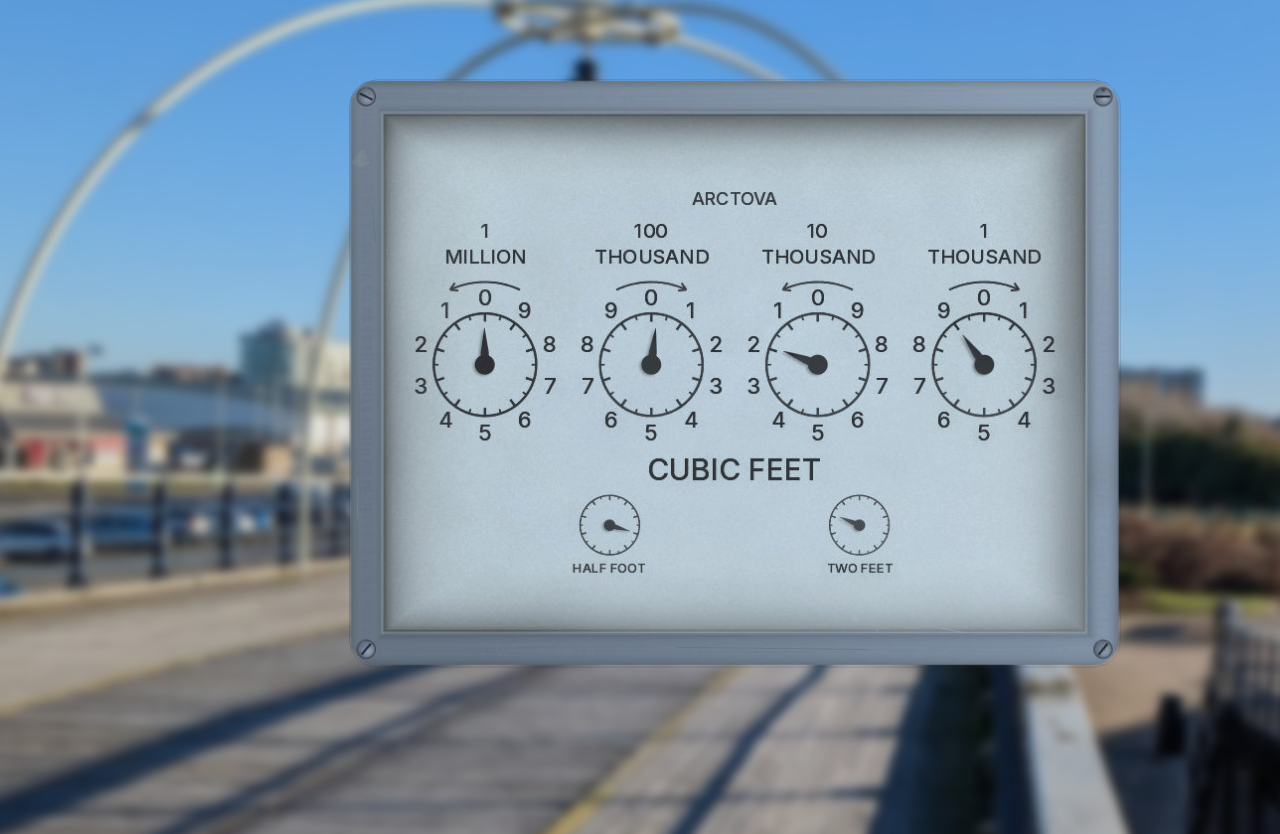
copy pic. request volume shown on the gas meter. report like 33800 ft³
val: 1900 ft³
